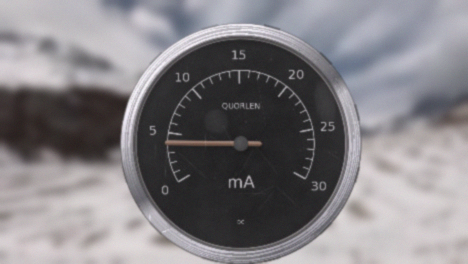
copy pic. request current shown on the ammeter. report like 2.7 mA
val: 4 mA
